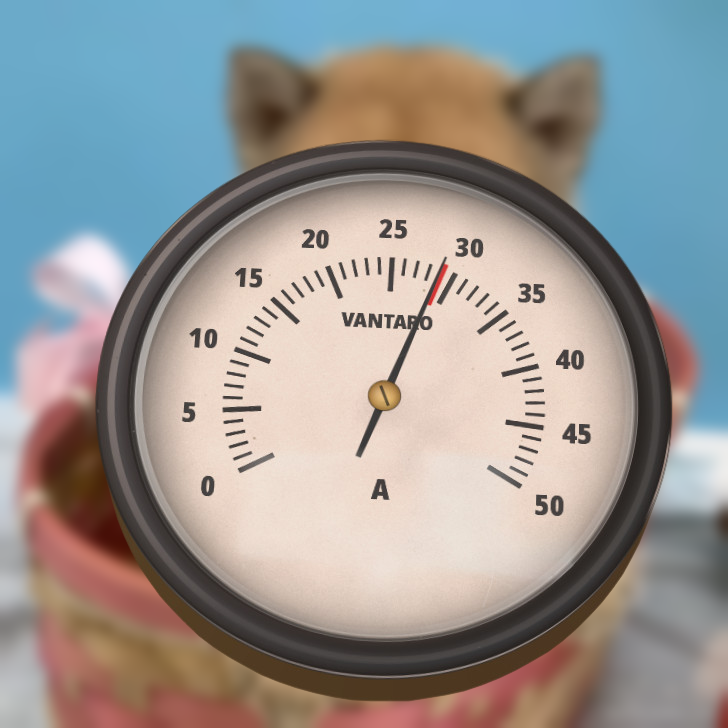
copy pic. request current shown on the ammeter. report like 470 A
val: 29 A
